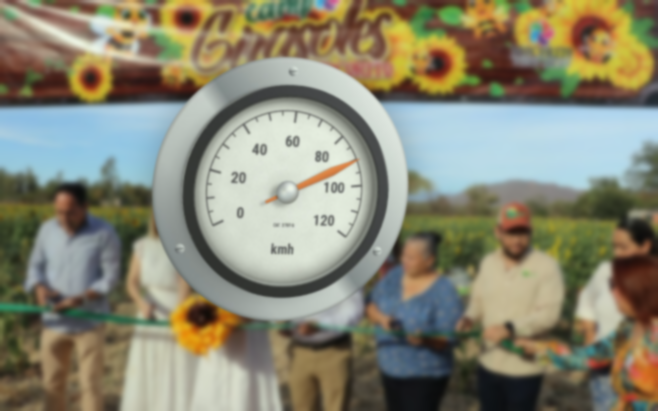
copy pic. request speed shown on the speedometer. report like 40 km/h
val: 90 km/h
